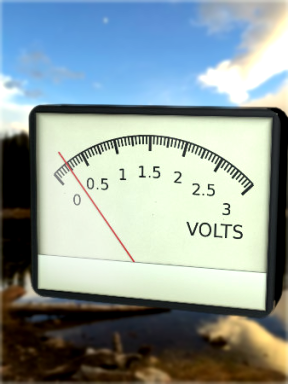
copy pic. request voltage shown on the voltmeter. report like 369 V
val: 0.25 V
